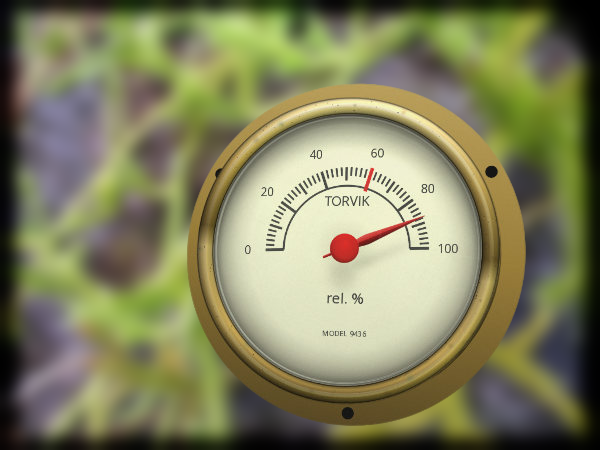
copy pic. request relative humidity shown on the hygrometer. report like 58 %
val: 88 %
